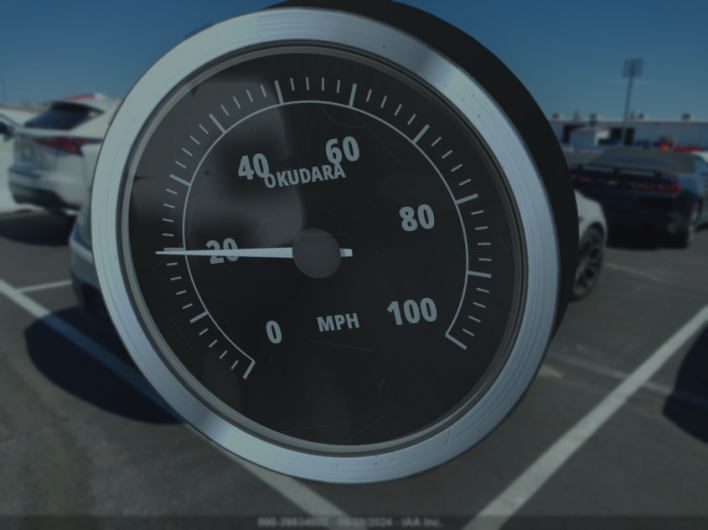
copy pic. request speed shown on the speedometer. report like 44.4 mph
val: 20 mph
